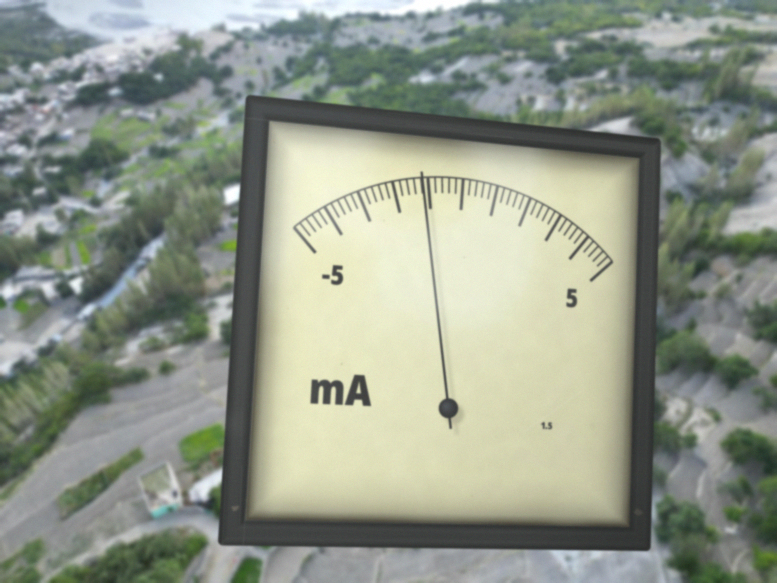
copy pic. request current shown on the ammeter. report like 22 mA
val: -1.2 mA
